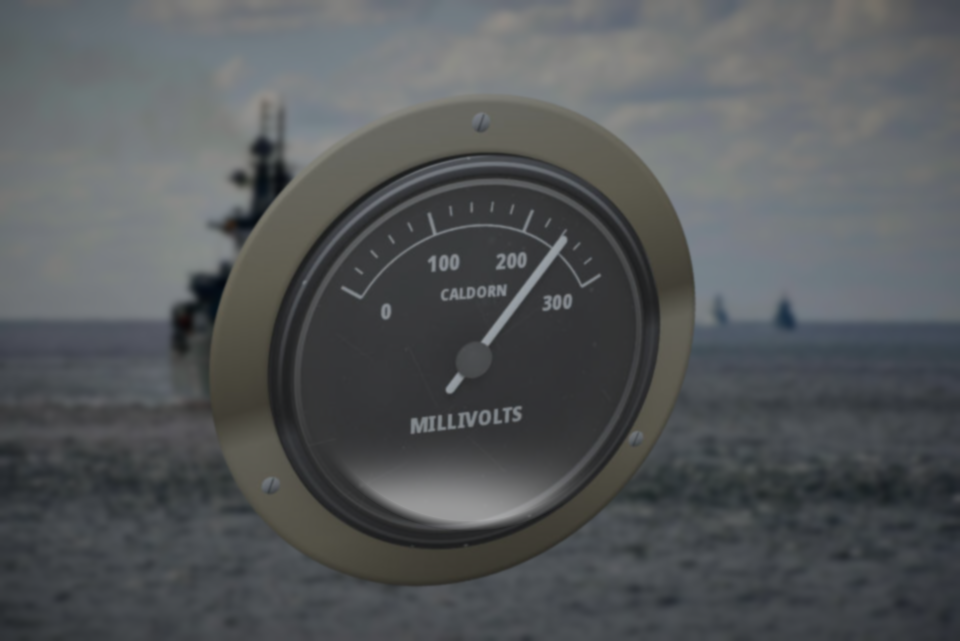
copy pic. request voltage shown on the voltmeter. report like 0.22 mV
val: 240 mV
